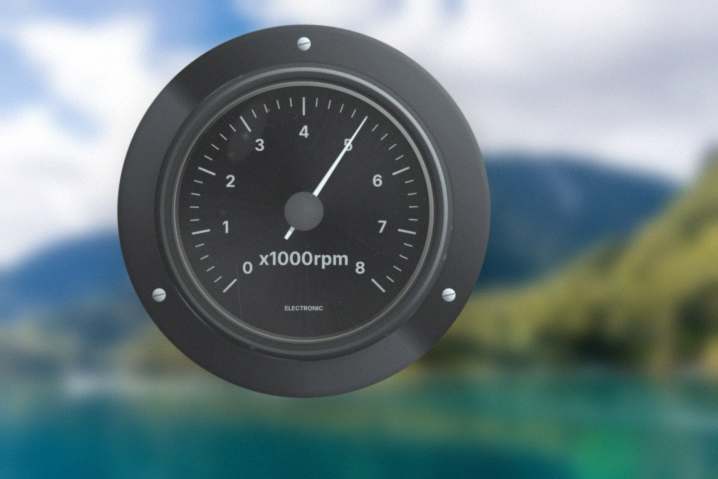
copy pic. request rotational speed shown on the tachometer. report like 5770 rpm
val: 5000 rpm
